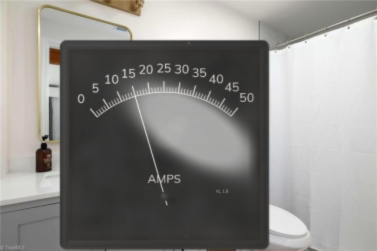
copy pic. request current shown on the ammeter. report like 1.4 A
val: 15 A
